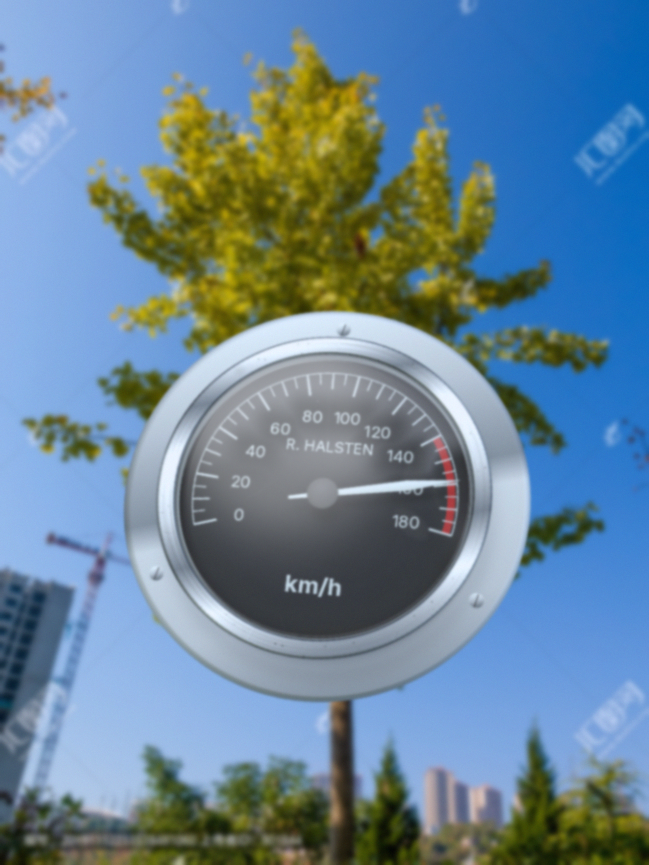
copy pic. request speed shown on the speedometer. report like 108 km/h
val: 160 km/h
